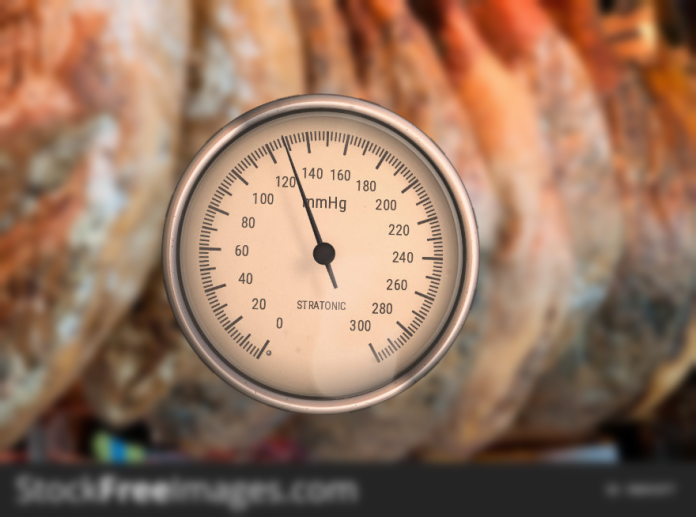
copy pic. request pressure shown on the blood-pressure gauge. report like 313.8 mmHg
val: 128 mmHg
